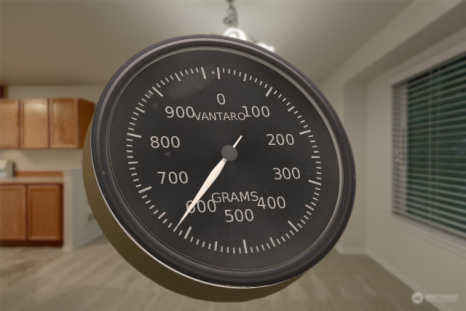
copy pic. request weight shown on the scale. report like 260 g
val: 620 g
